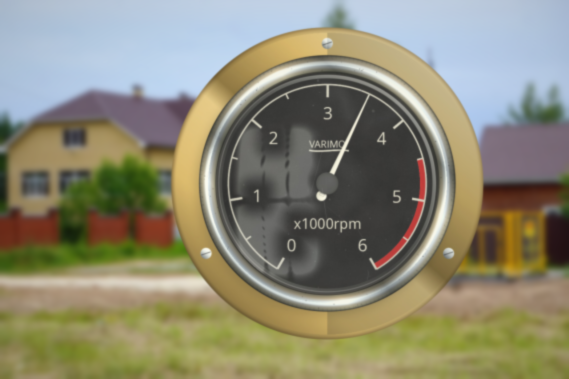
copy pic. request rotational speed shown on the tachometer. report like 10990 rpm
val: 3500 rpm
